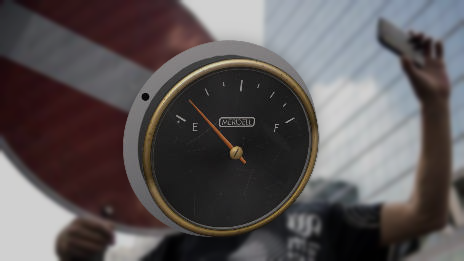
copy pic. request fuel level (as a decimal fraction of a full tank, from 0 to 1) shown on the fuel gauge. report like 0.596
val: 0.125
